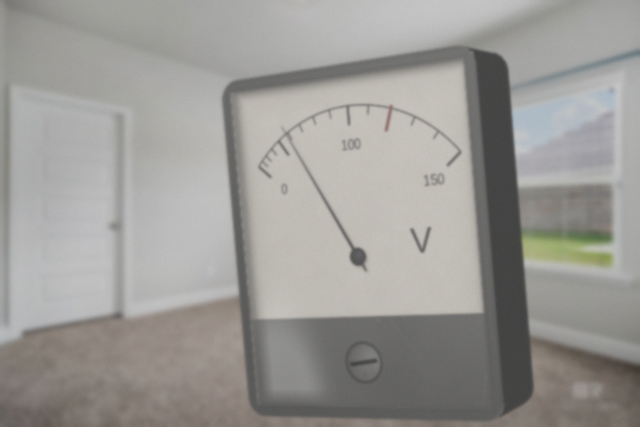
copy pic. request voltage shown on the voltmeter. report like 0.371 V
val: 60 V
